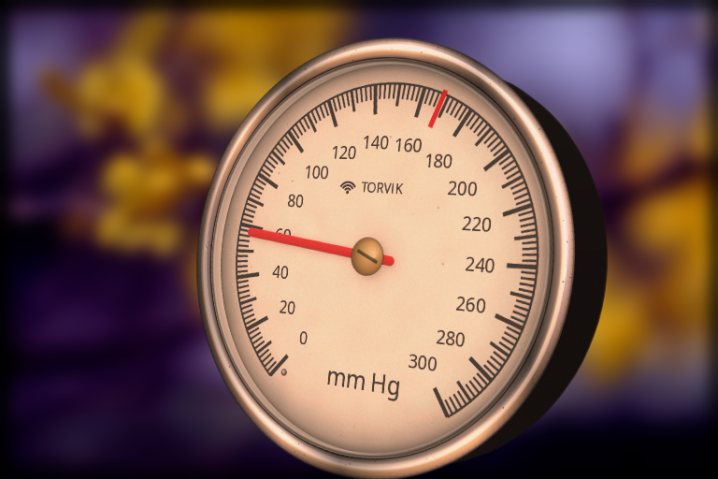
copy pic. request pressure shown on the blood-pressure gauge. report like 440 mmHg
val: 58 mmHg
